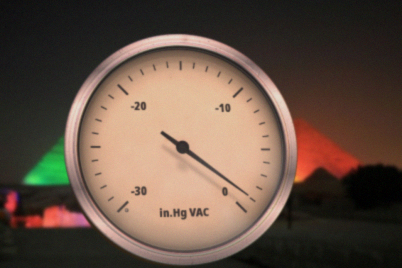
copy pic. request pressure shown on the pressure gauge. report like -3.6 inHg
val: -1 inHg
